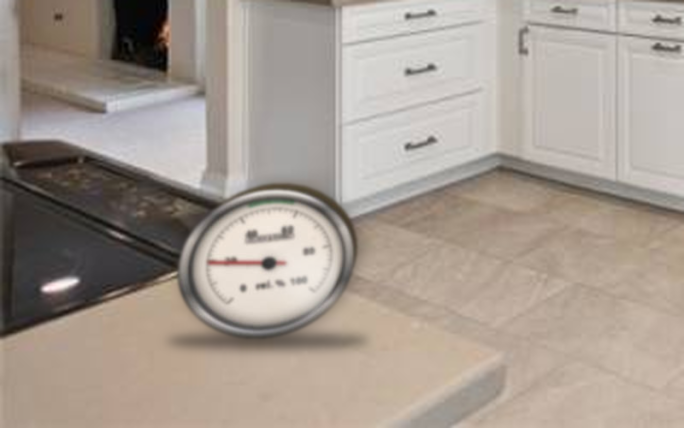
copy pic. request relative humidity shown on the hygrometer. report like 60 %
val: 20 %
